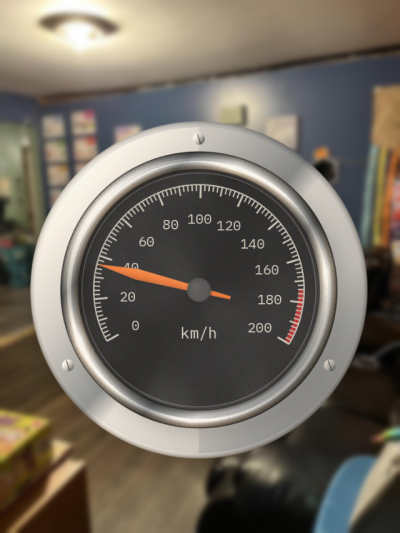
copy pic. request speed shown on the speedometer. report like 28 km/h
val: 36 km/h
